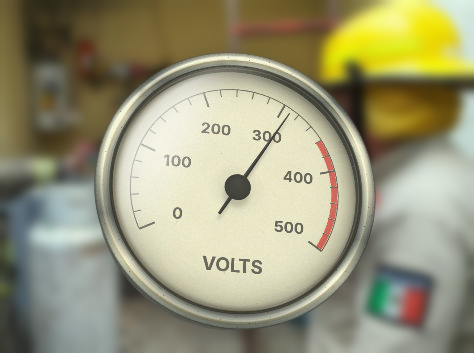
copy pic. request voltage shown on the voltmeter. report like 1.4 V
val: 310 V
